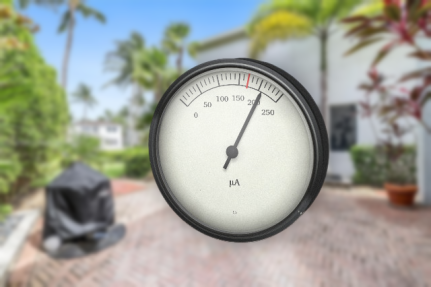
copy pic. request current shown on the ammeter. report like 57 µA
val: 210 µA
